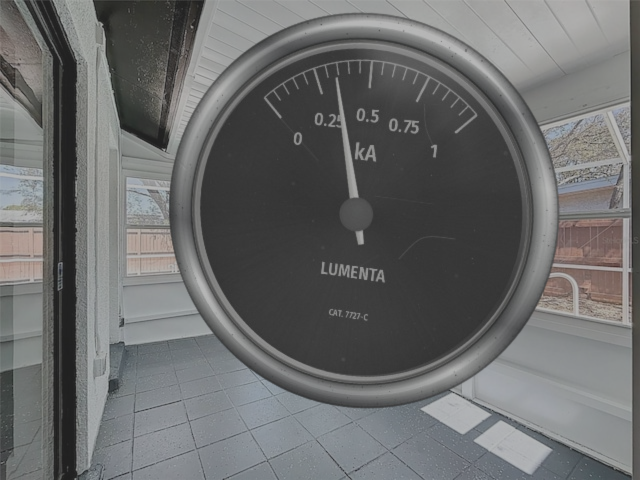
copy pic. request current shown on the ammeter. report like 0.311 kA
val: 0.35 kA
